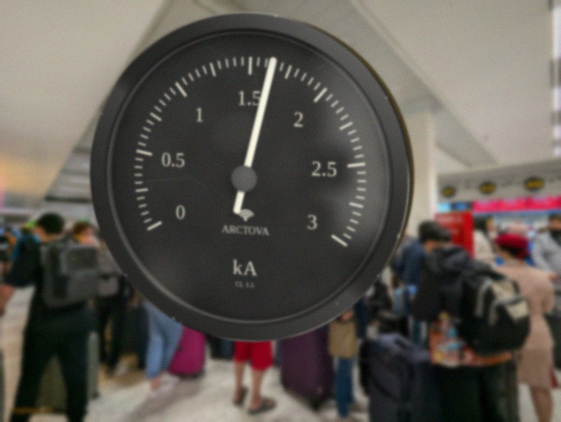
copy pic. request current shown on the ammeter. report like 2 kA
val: 1.65 kA
